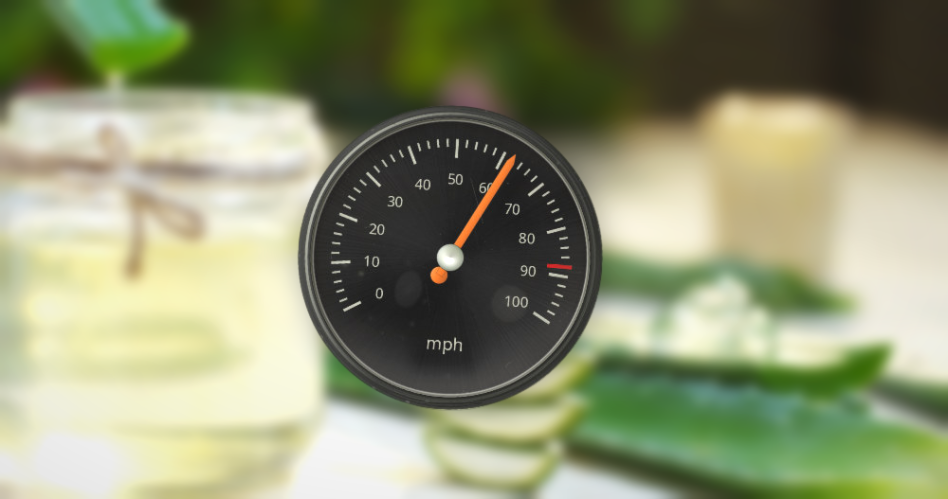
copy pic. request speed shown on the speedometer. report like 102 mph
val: 62 mph
